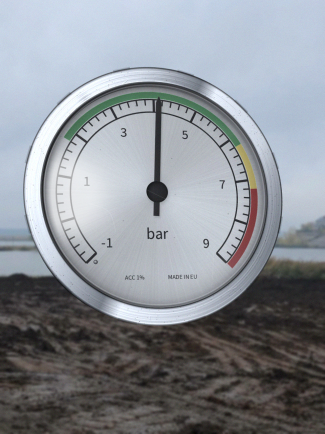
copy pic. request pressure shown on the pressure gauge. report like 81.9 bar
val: 4.1 bar
